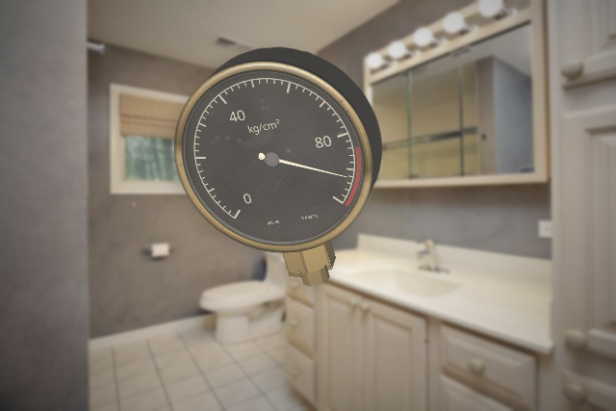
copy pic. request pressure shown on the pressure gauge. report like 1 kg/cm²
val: 92 kg/cm²
